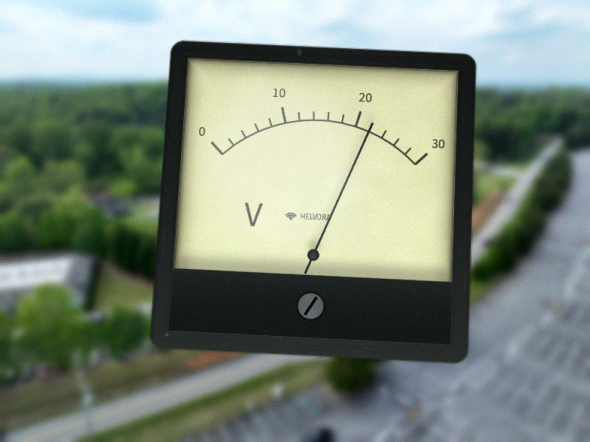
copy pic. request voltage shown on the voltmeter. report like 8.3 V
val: 22 V
